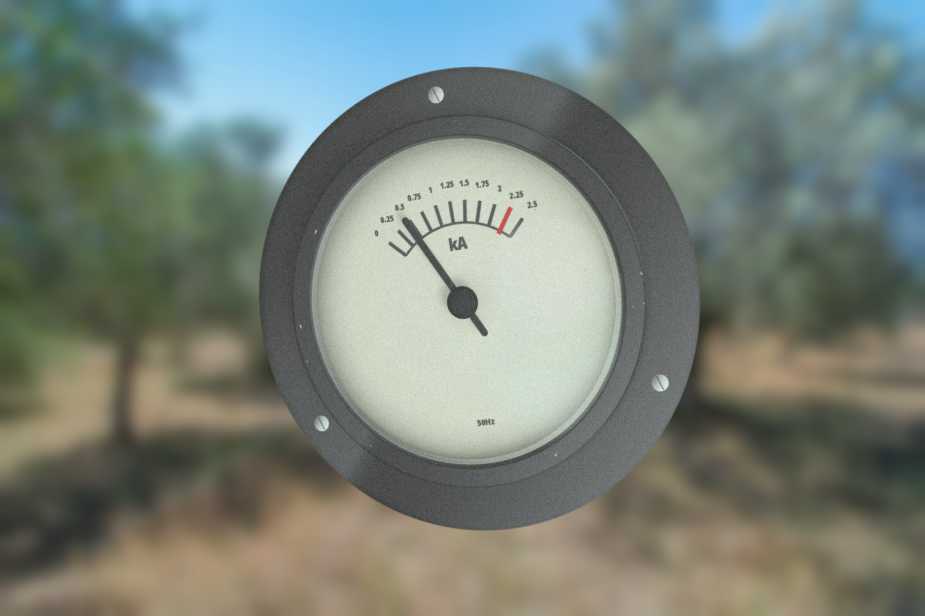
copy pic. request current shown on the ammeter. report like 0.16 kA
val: 0.5 kA
